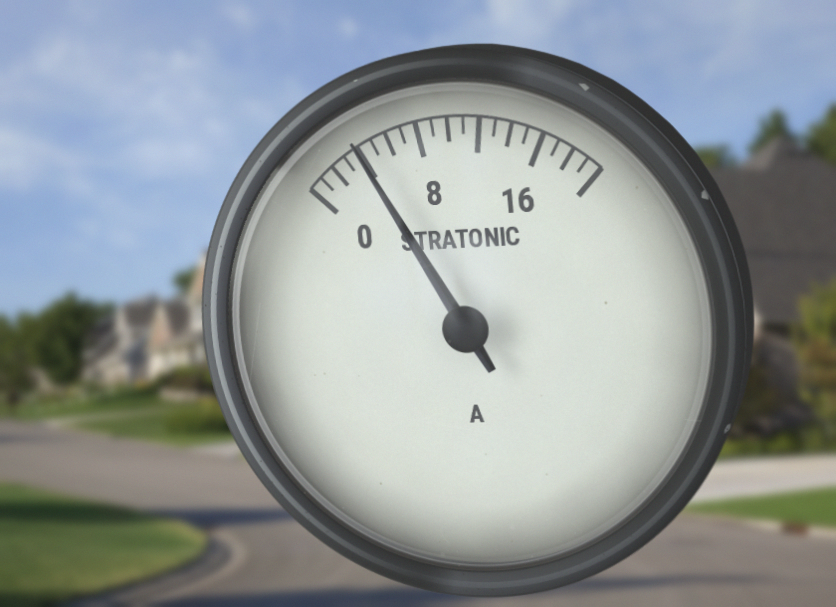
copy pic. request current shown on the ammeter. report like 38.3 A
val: 4 A
